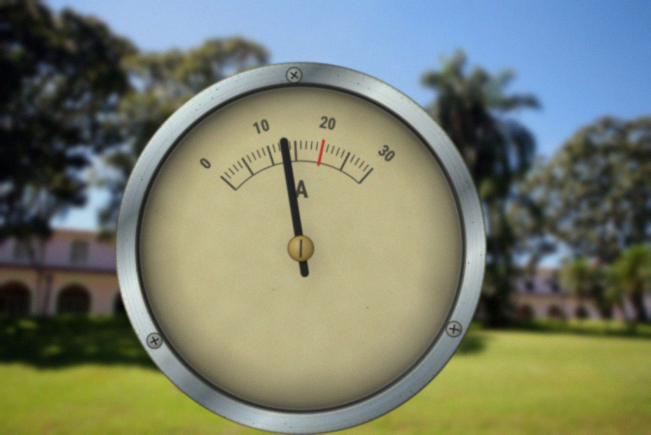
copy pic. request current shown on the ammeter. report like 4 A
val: 13 A
